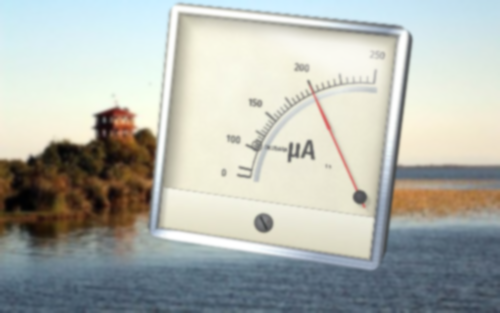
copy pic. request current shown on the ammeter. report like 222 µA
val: 200 µA
